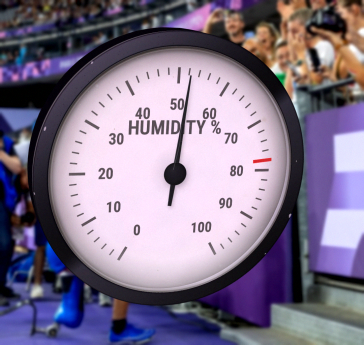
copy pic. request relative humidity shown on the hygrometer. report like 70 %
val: 52 %
